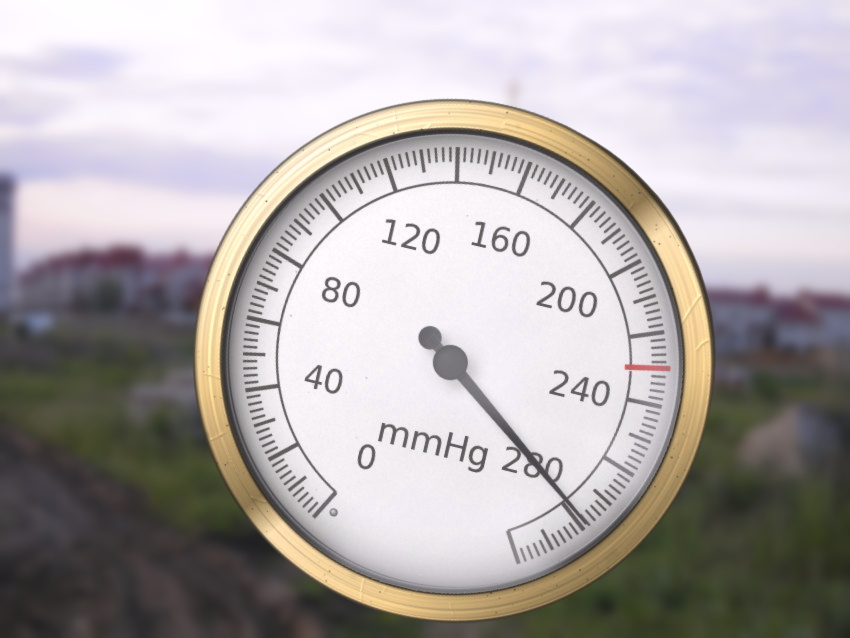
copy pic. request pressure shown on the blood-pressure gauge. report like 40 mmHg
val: 278 mmHg
